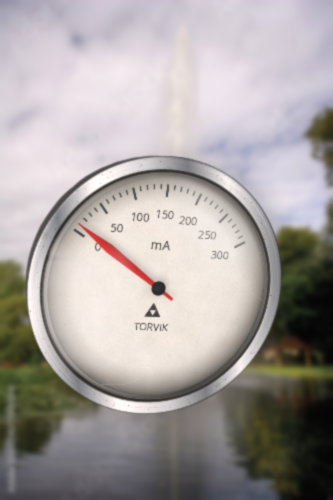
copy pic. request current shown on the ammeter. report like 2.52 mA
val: 10 mA
